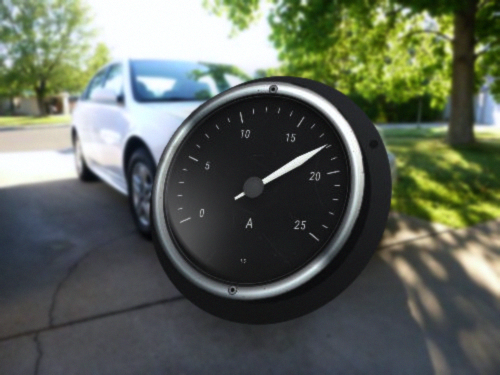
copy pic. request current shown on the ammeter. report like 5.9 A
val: 18 A
